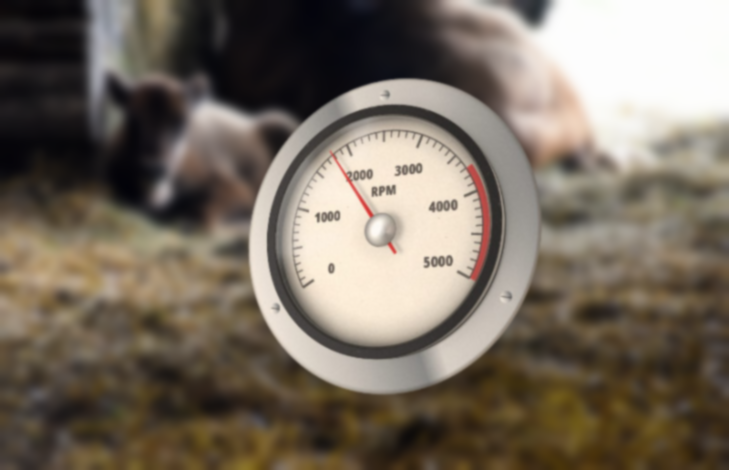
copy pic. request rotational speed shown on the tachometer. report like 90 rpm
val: 1800 rpm
